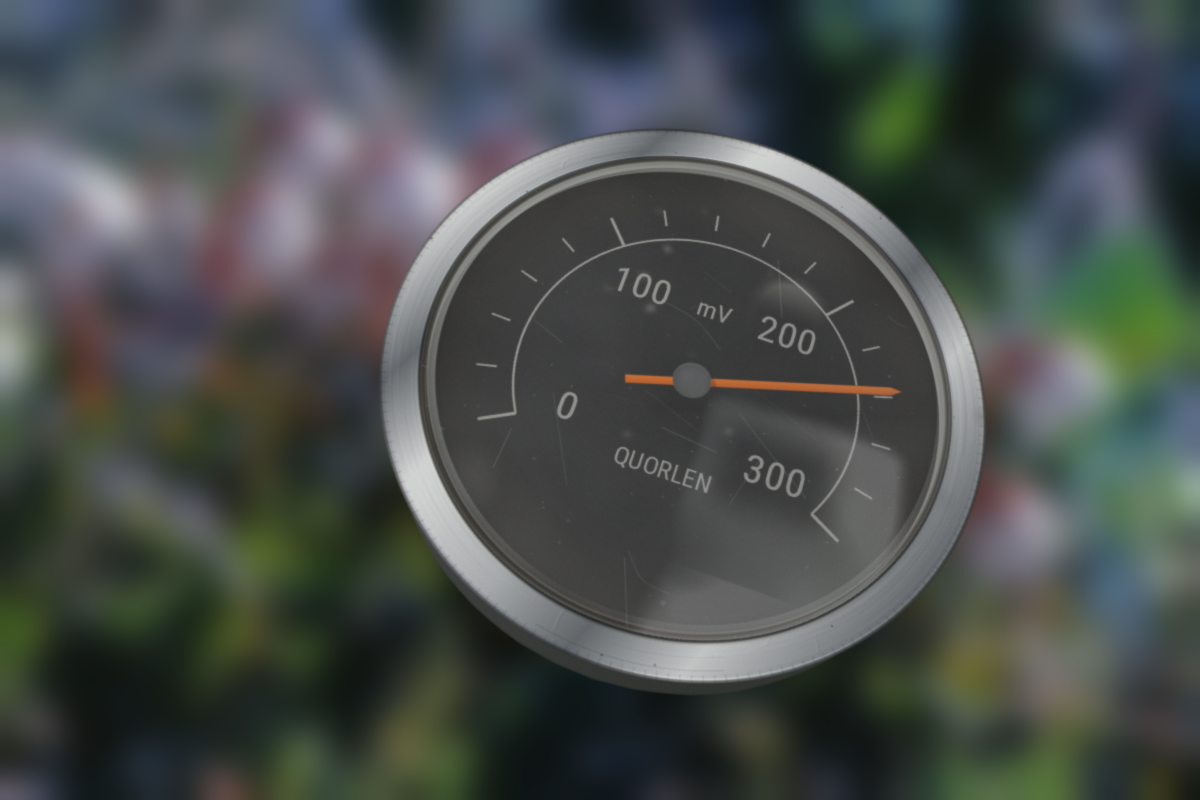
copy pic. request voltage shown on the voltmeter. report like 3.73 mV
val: 240 mV
